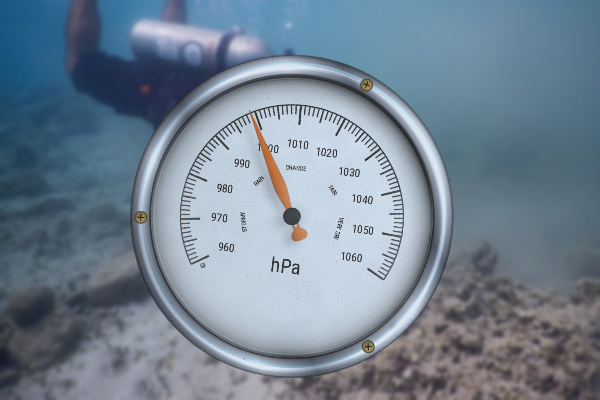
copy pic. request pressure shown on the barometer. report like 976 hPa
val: 999 hPa
